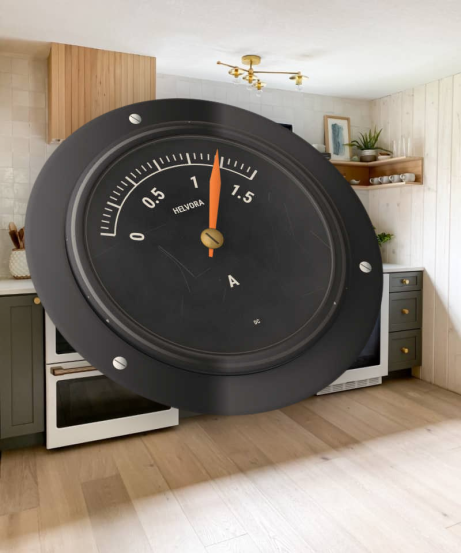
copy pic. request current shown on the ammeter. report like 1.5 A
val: 1.2 A
